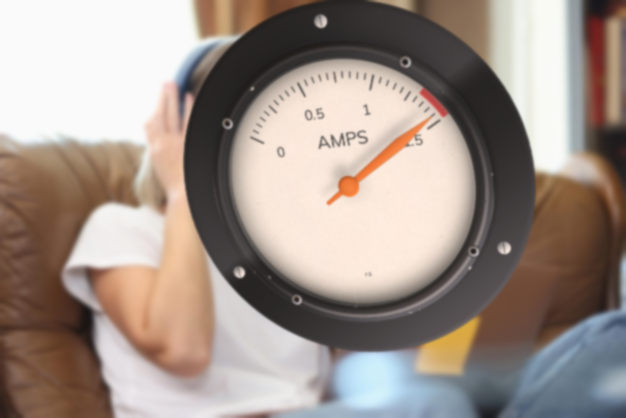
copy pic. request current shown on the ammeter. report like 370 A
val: 1.45 A
